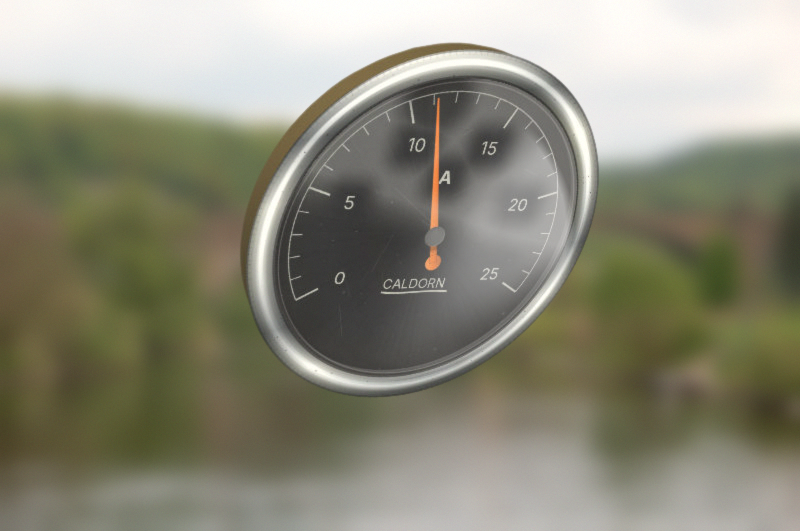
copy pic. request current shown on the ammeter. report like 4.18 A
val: 11 A
